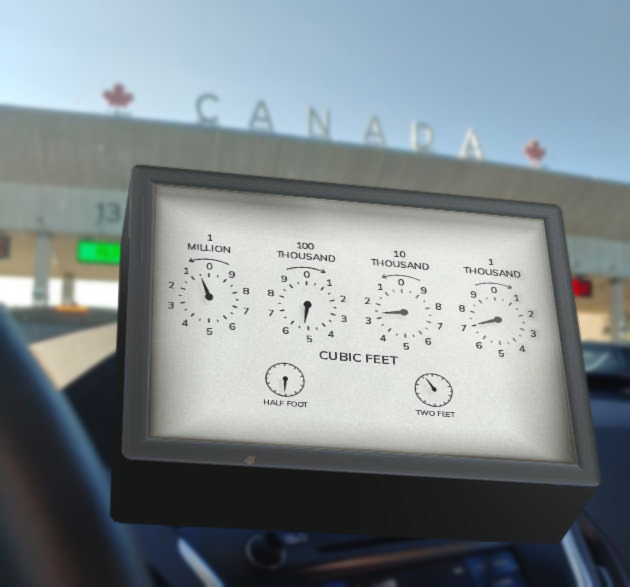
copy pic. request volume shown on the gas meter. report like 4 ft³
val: 52700 ft³
